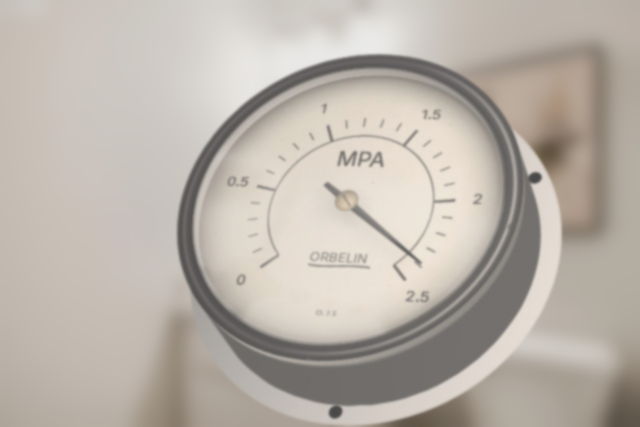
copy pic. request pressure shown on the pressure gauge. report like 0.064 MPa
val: 2.4 MPa
